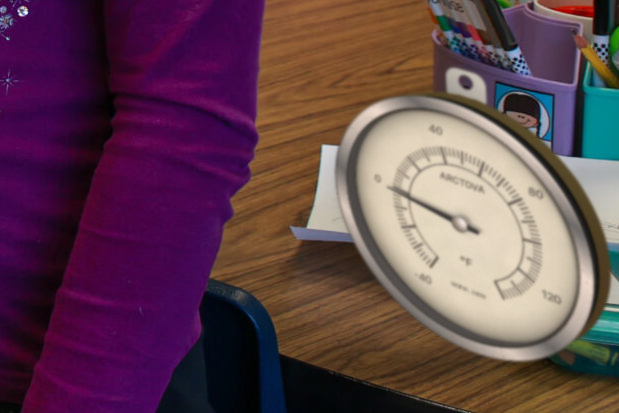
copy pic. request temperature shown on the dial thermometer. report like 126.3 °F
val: 0 °F
